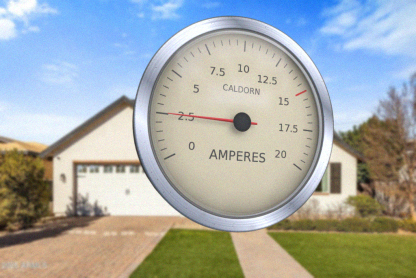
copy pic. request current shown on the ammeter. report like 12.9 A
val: 2.5 A
